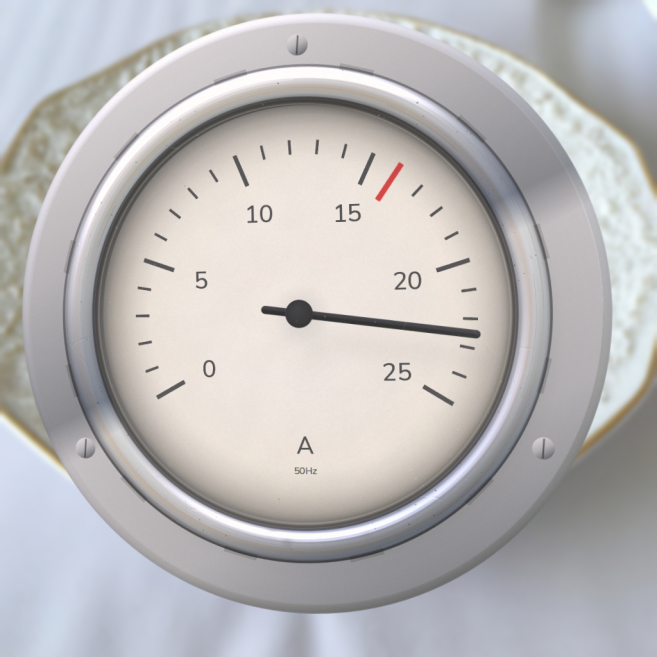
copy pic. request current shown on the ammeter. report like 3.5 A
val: 22.5 A
